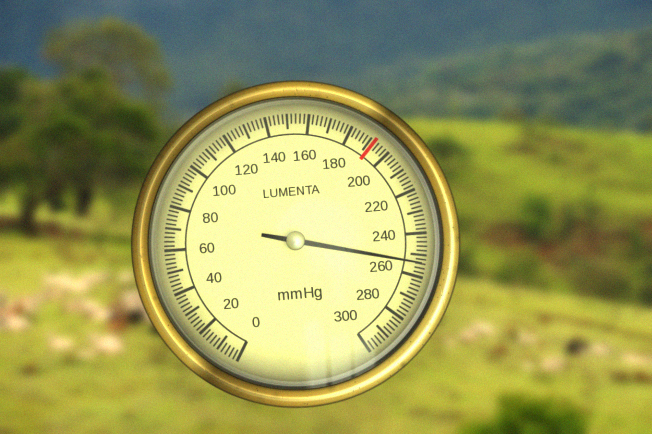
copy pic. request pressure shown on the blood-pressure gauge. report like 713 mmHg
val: 254 mmHg
